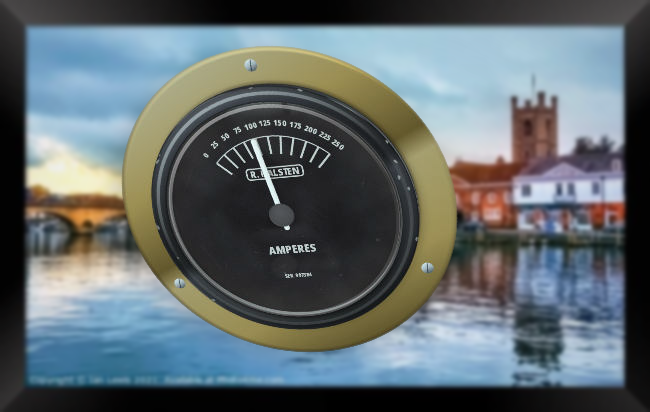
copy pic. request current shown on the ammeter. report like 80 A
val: 100 A
